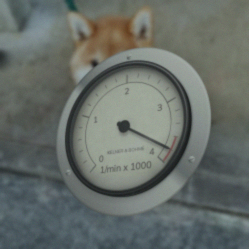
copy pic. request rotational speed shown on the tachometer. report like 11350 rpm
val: 3800 rpm
